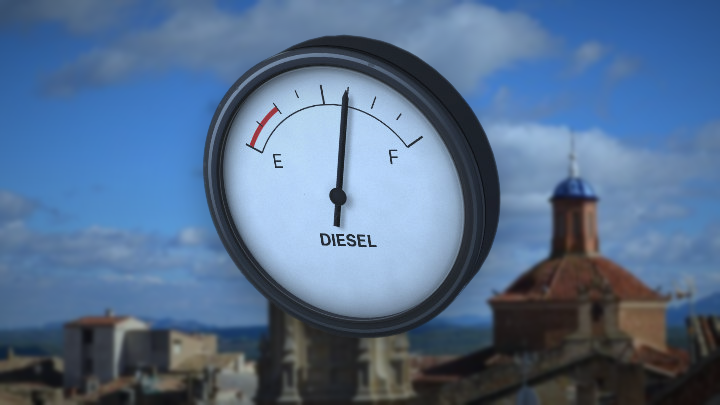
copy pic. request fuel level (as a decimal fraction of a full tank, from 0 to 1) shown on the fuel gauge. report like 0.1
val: 0.625
